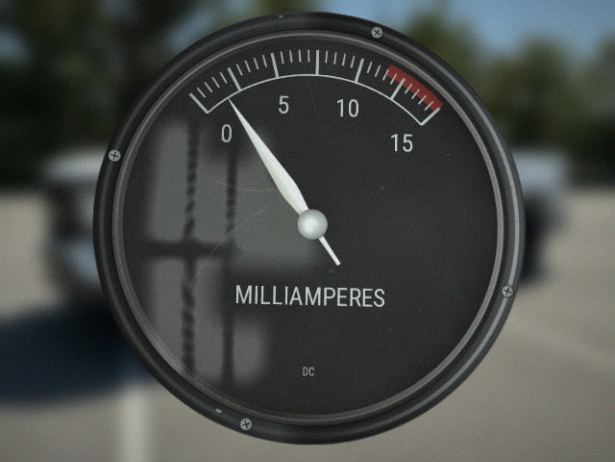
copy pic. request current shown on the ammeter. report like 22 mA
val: 1.5 mA
